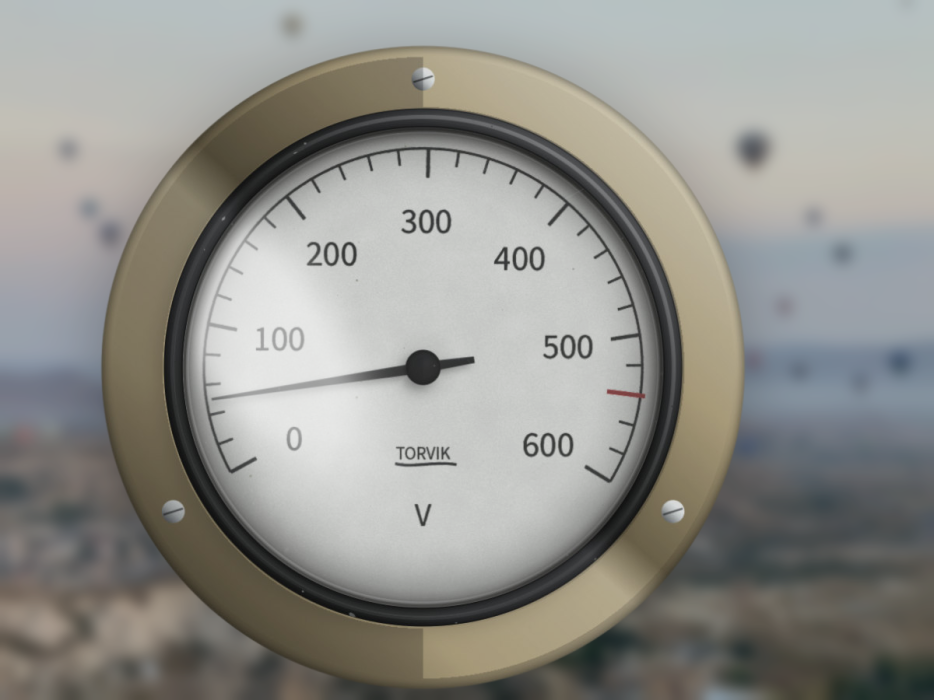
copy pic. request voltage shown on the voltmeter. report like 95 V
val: 50 V
